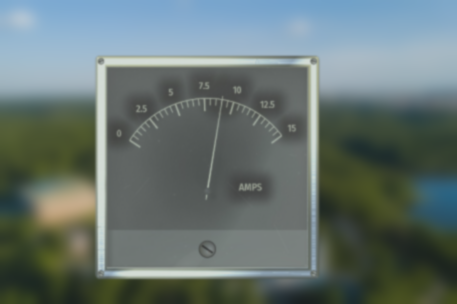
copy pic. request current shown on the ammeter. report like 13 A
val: 9 A
